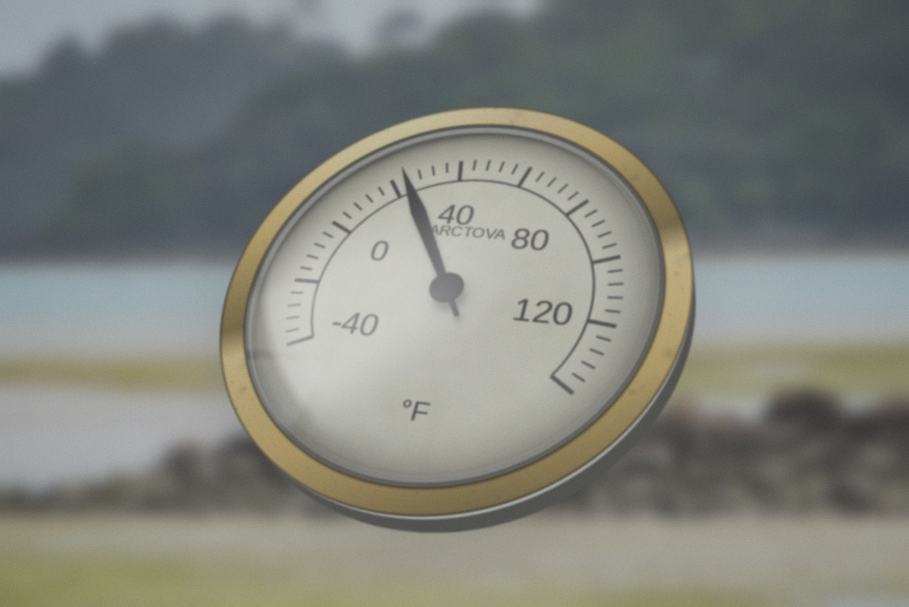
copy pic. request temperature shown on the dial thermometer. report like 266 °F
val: 24 °F
